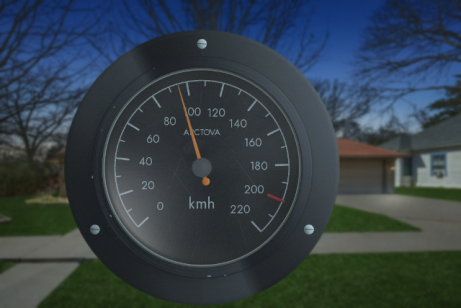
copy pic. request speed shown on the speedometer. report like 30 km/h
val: 95 km/h
